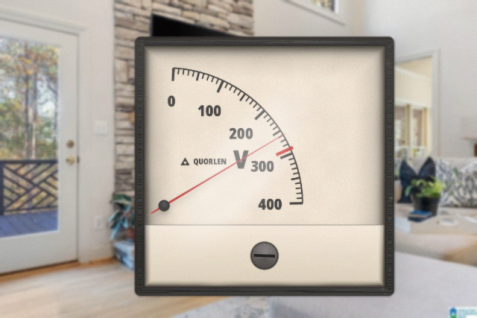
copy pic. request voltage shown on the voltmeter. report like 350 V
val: 260 V
